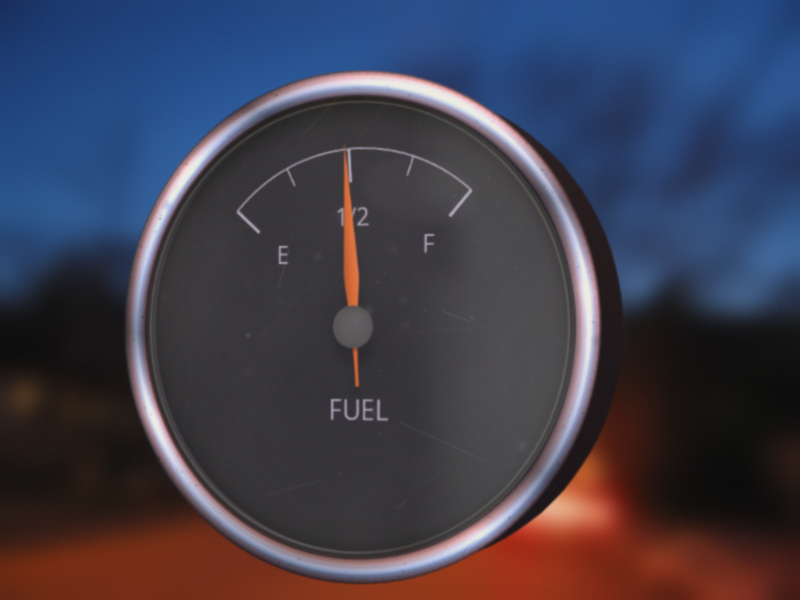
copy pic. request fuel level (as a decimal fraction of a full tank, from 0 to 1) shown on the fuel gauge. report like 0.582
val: 0.5
